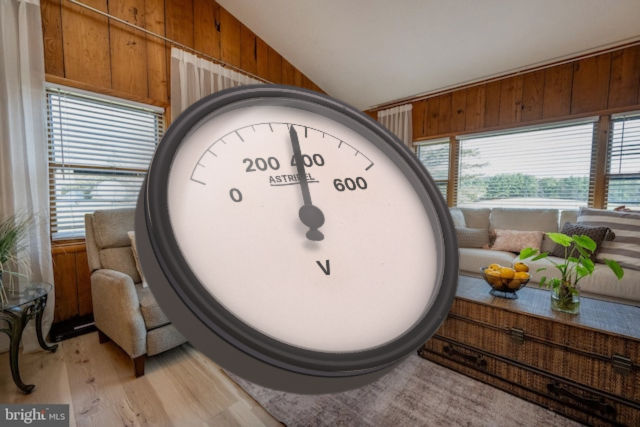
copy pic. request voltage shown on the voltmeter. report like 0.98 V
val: 350 V
